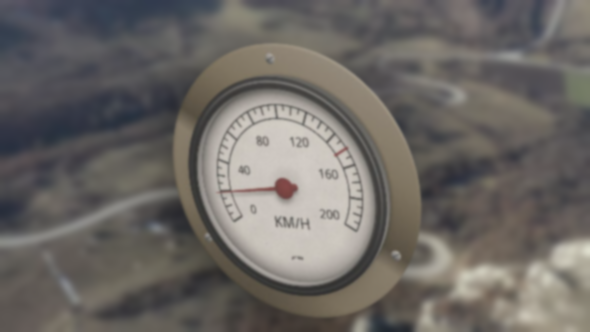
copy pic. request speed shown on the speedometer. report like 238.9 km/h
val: 20 km/h
